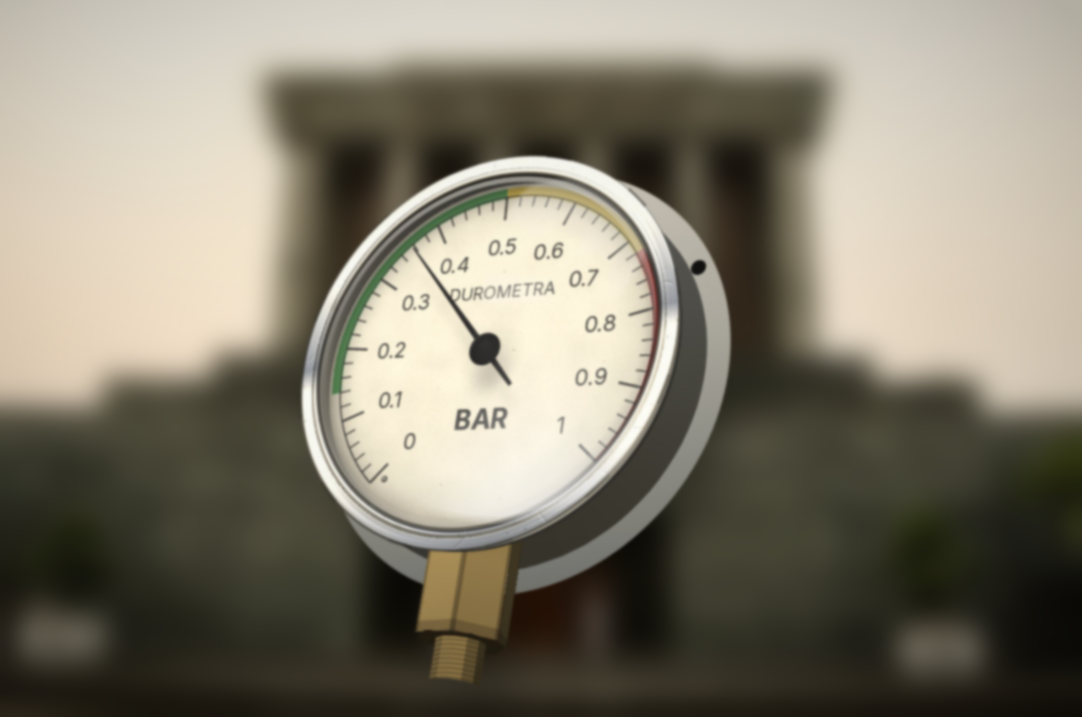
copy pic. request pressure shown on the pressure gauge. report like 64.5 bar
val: 0.36 bar
